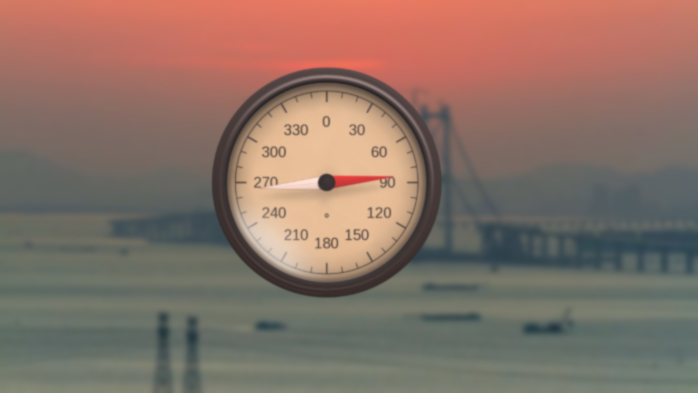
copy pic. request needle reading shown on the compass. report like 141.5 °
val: 85 °
